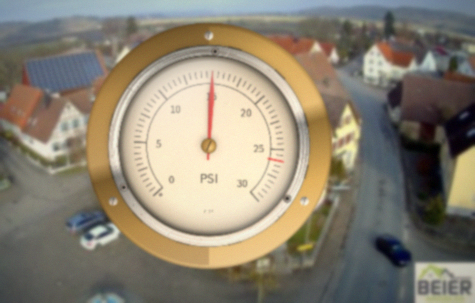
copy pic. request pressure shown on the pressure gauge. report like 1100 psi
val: 15 psi
